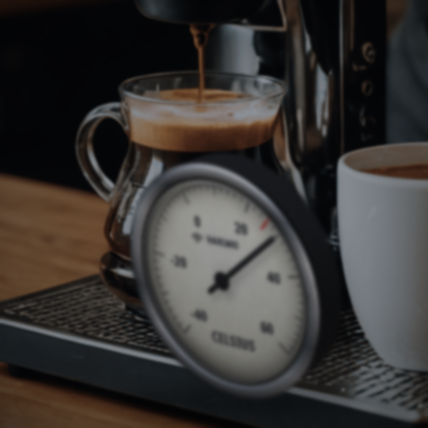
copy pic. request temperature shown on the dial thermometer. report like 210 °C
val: 30 °C
